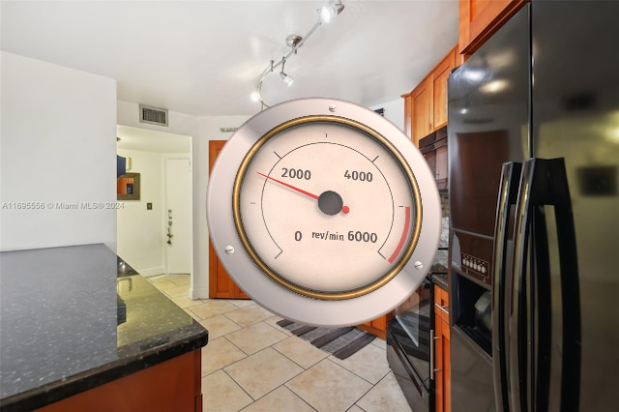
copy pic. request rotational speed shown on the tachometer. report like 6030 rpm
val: 1500 rpm
